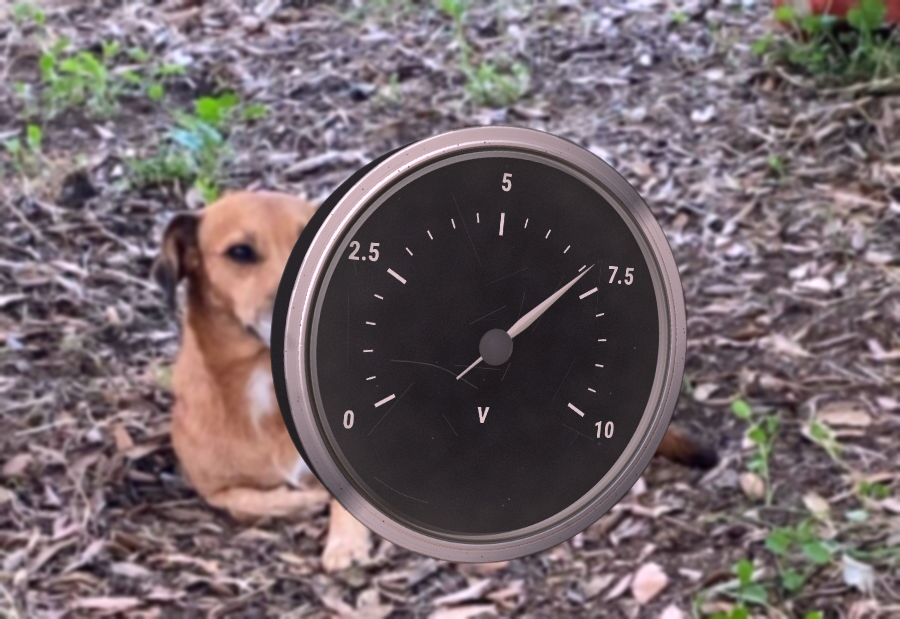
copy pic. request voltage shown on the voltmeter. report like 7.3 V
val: 7 V
